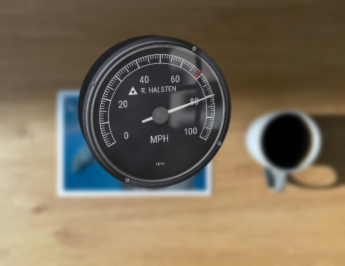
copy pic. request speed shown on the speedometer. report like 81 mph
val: 80 mph
